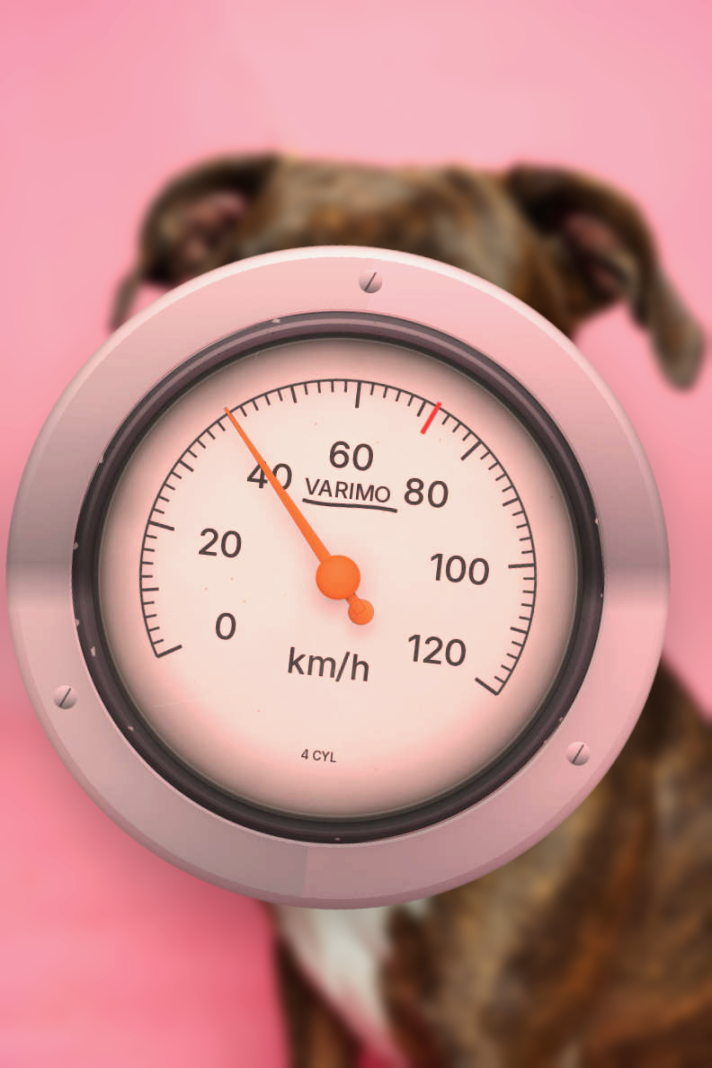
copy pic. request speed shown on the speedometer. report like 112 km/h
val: 40 km/h
